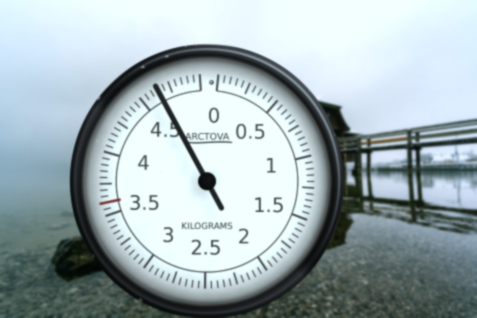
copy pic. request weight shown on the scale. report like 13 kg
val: 4.65 kg
